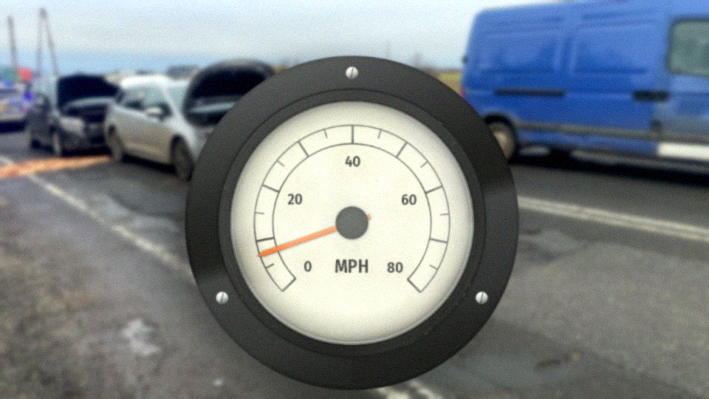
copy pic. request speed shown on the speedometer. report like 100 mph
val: 7.5 mph
